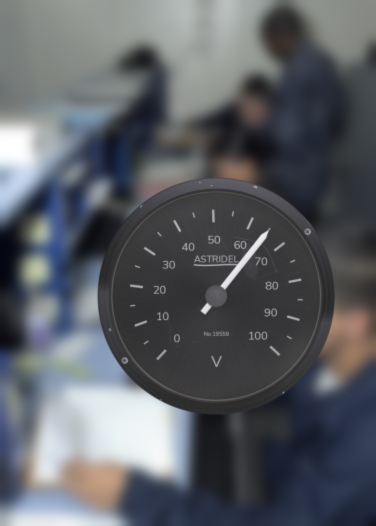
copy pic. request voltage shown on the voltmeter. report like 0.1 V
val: 65 V
